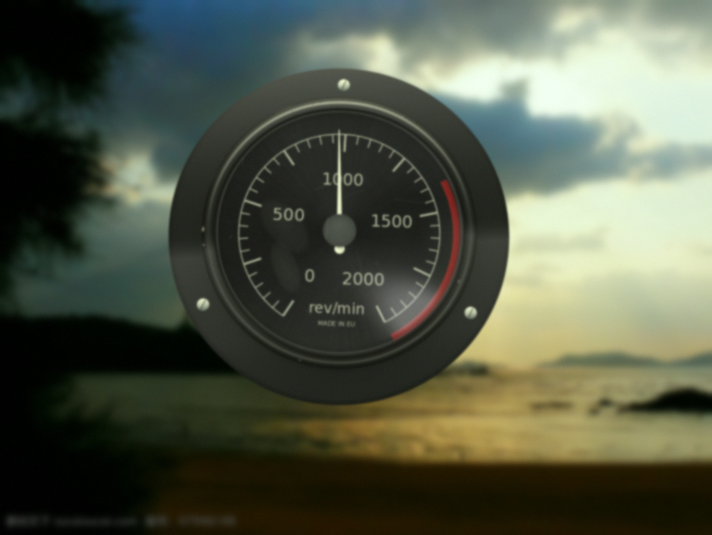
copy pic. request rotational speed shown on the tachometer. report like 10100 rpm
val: 975 rpm
